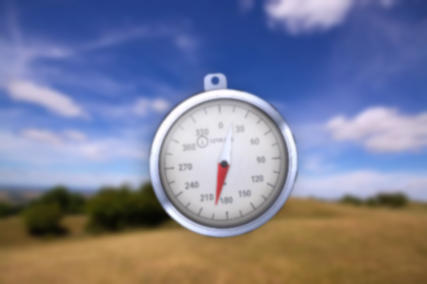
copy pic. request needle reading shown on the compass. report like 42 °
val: 195 °
